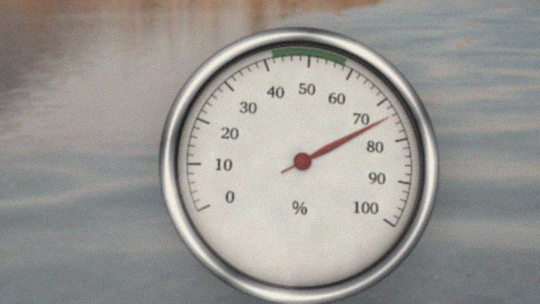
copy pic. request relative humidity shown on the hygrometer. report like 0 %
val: 74 %
